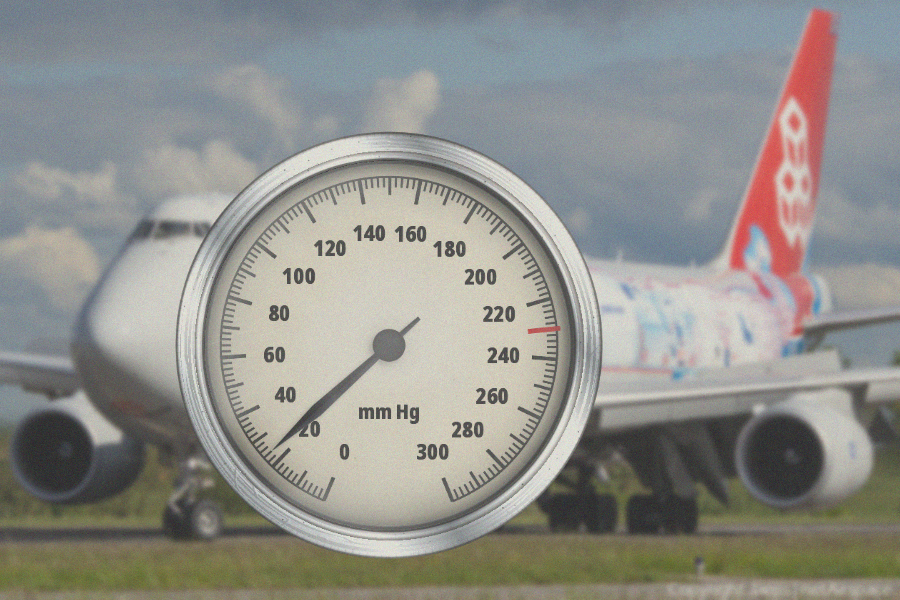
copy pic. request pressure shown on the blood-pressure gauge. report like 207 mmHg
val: 24 mmHg
